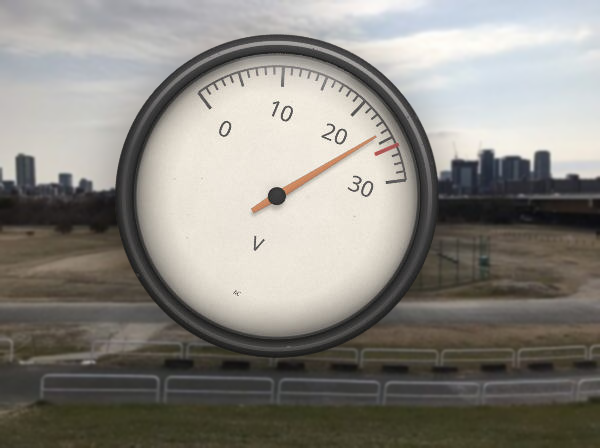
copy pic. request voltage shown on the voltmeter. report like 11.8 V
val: 24 V
